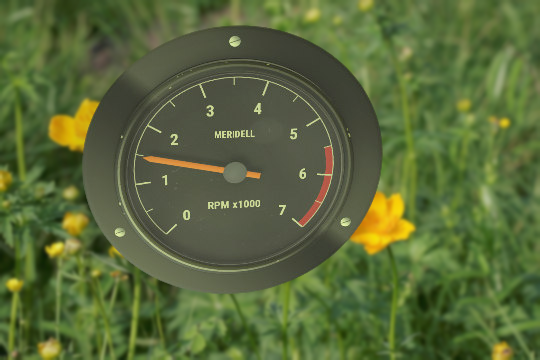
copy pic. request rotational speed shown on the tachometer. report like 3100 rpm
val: 1500 rpm
